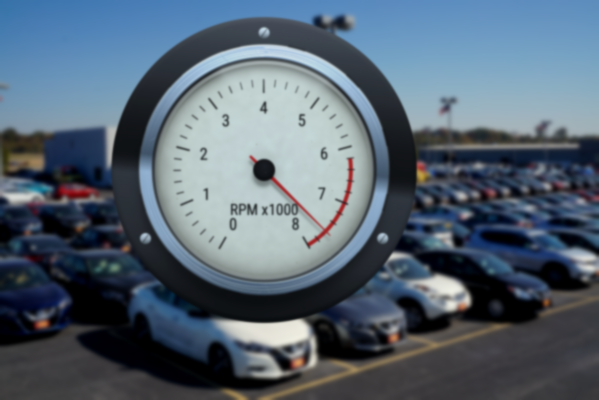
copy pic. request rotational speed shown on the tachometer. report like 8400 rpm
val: 7600 rpm
